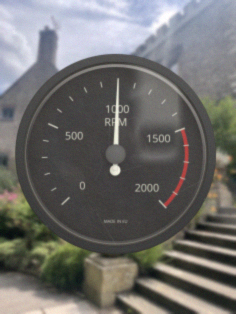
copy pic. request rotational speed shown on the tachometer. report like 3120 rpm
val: 1000 rpm
